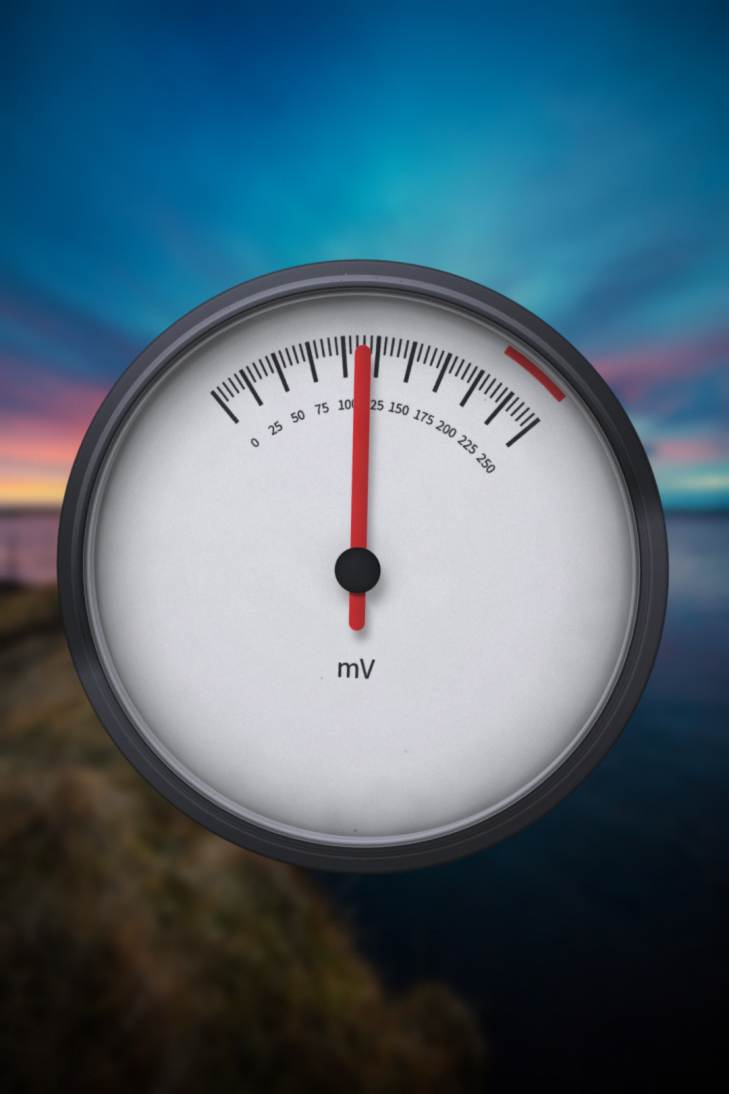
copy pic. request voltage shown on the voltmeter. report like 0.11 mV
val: 115 mV
